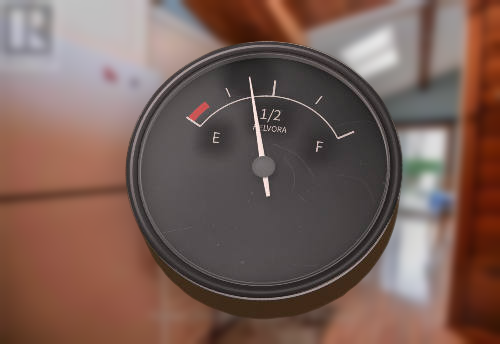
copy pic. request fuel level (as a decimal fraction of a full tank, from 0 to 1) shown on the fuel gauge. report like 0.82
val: 0.375
